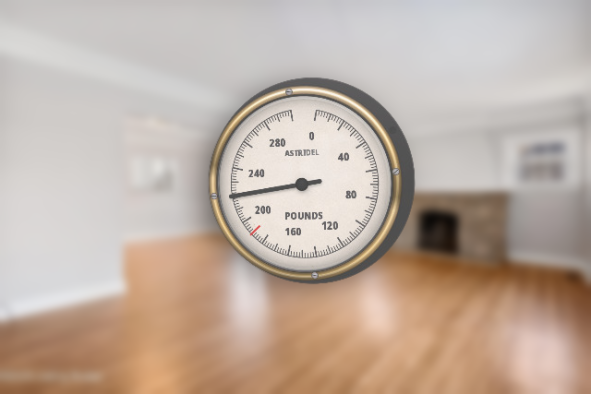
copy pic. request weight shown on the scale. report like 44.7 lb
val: 220 lb
